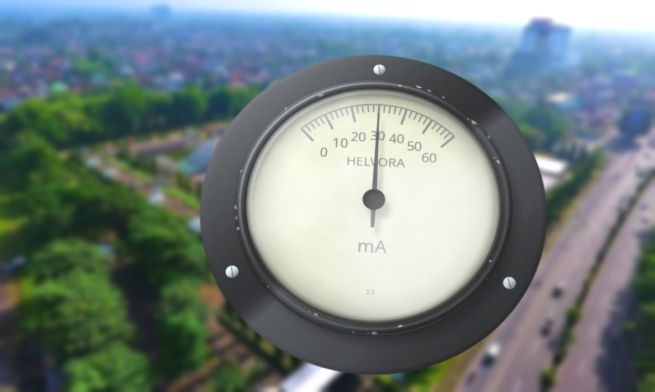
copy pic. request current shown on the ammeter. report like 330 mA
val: 30 mA
